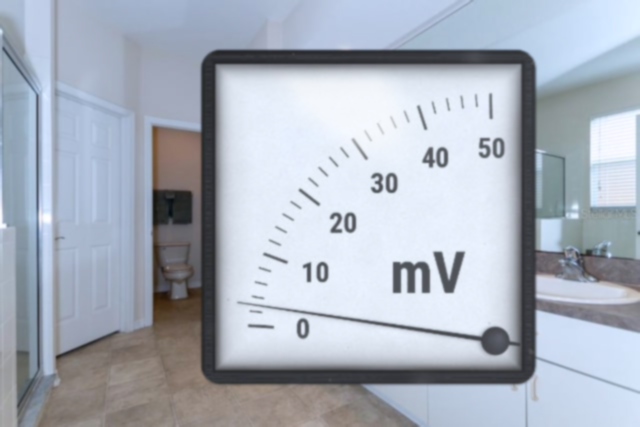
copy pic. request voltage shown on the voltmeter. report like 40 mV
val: 3 mV
